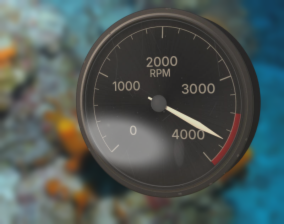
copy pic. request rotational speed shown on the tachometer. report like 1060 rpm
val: 3700 rpm
